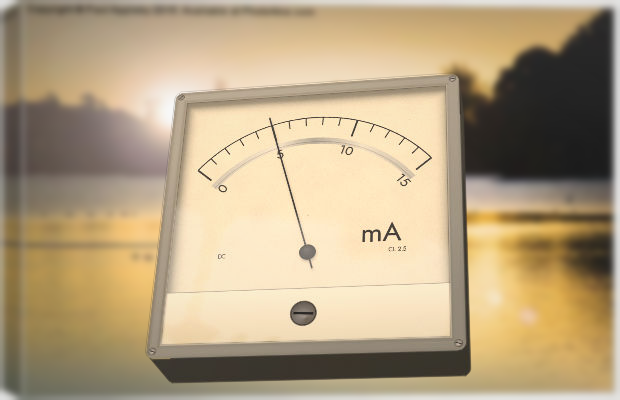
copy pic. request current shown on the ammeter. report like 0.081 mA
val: 5 mA
